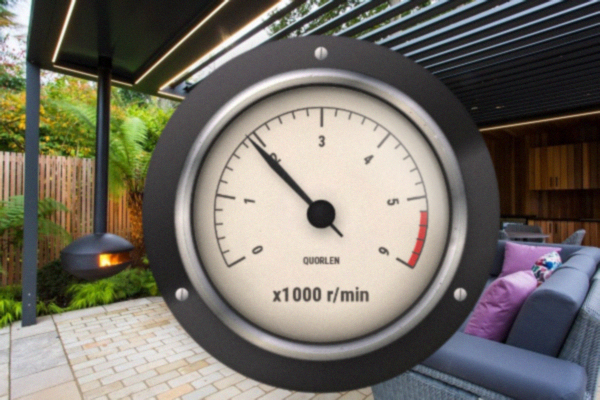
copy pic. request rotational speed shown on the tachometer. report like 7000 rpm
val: 1900 rpm
